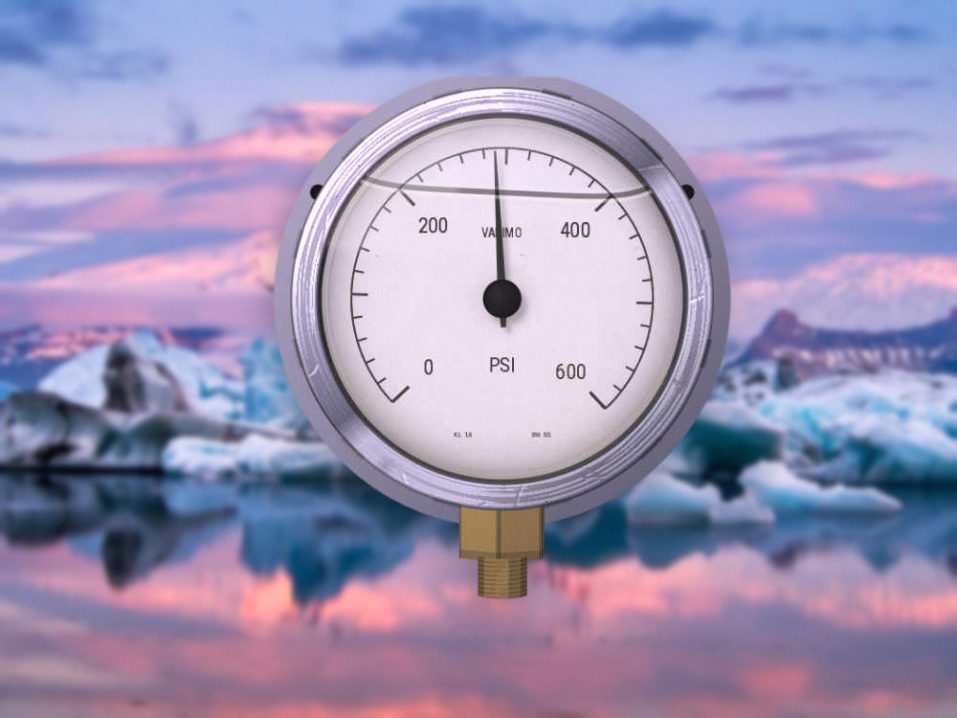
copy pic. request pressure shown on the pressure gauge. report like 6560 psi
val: 290 psi
